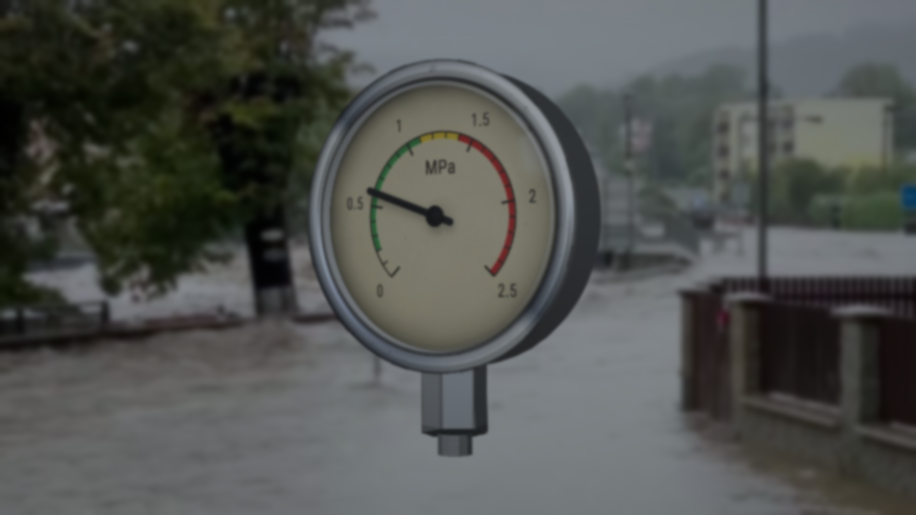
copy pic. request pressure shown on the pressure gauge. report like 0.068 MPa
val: 0.6 MPa
